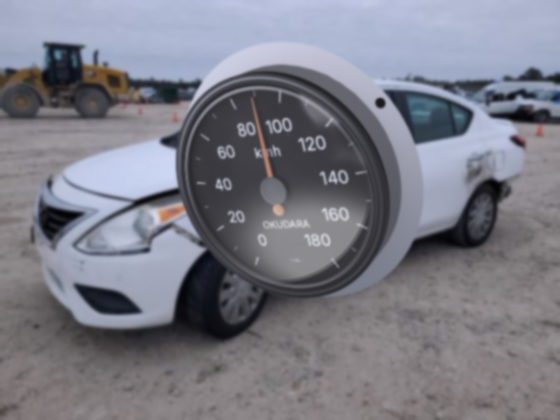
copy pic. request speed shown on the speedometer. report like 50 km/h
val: 90 km/h
